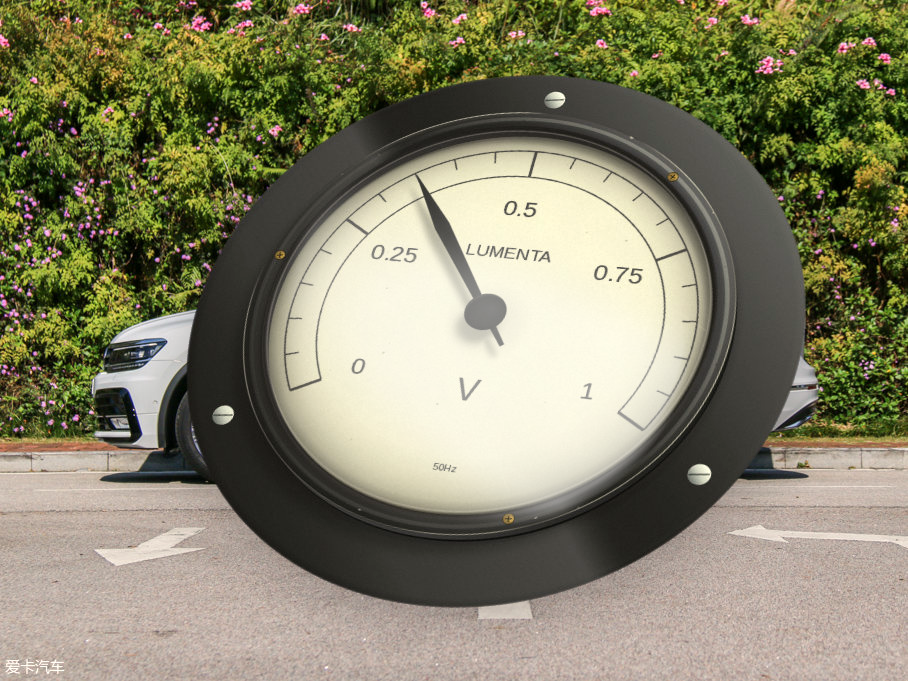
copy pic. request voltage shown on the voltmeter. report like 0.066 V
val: 0.35 V
